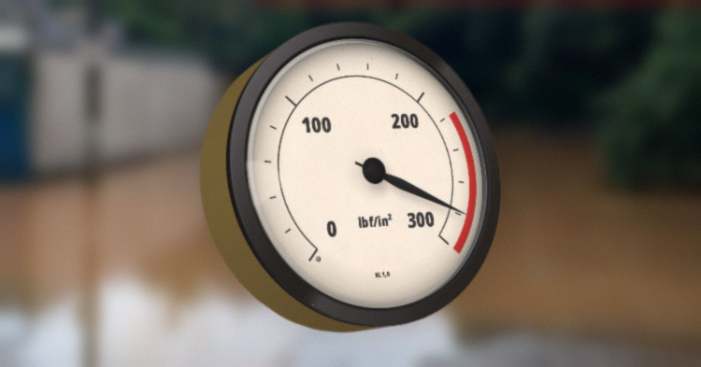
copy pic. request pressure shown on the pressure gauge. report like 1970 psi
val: 280 psi
